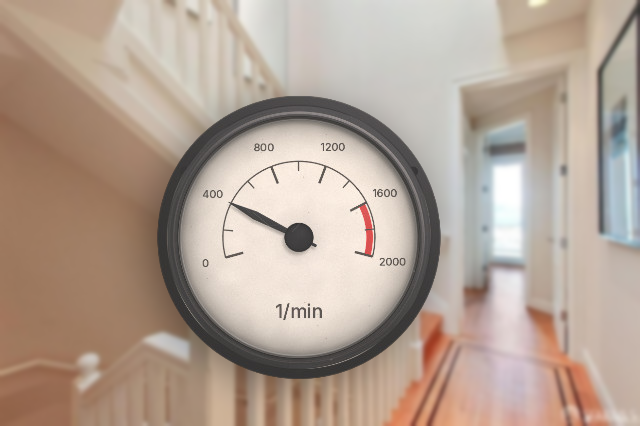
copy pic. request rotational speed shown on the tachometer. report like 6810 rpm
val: 400 rpm
